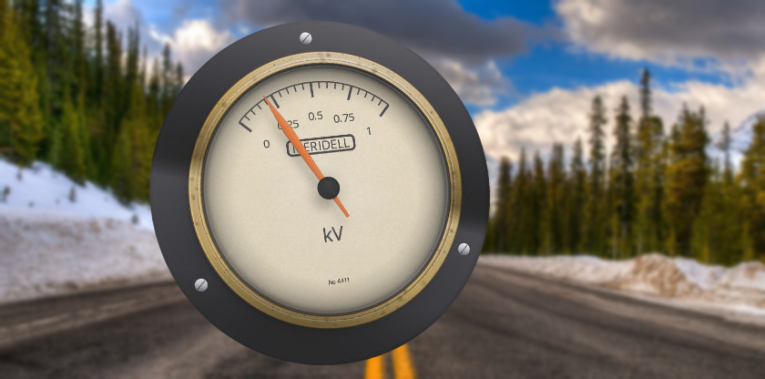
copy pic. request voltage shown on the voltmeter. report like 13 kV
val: 0.2 kV
